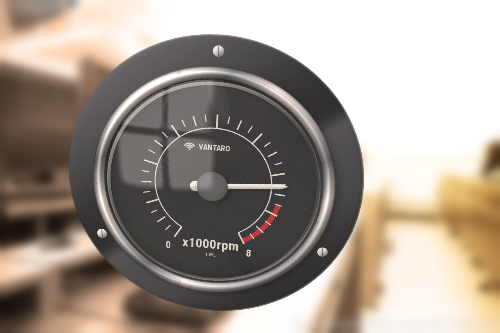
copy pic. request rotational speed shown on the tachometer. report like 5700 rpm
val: 6250 rpm
